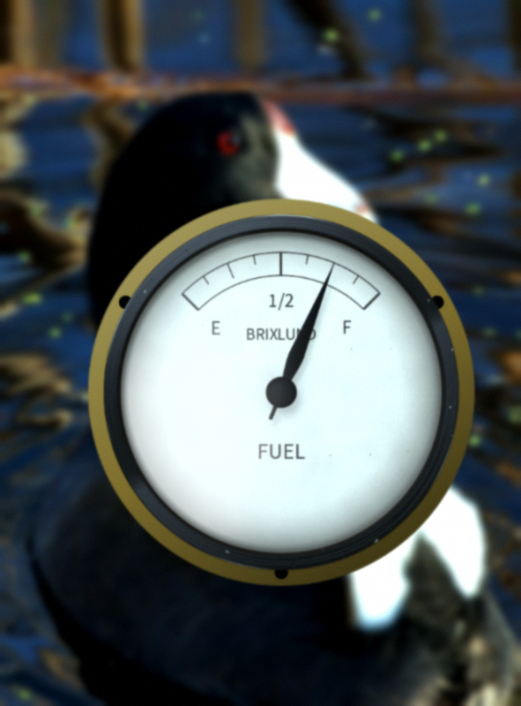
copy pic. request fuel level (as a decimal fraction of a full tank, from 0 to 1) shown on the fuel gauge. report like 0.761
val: 0.75
